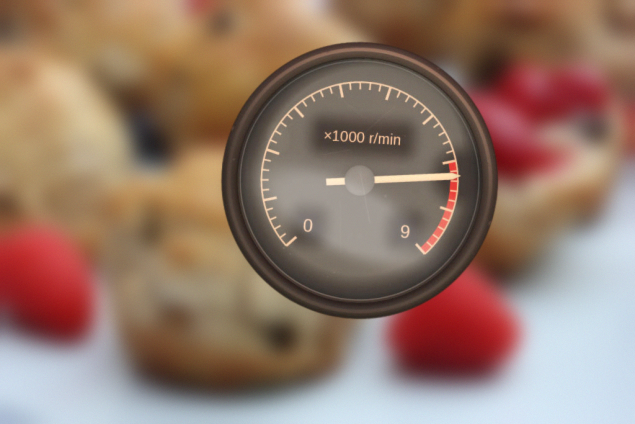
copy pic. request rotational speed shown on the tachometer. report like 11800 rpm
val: 7300 rpm
